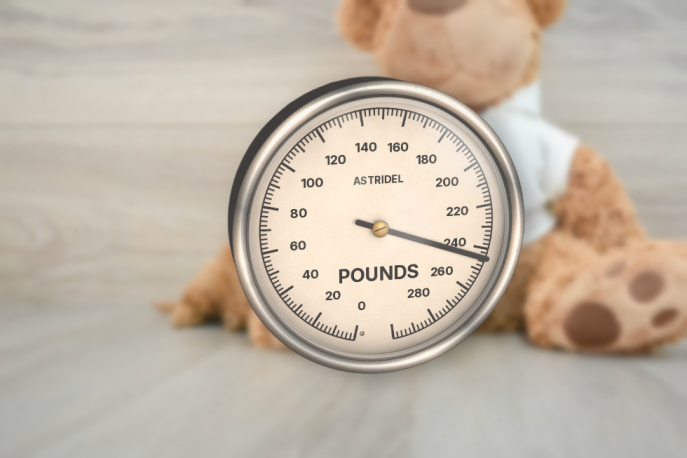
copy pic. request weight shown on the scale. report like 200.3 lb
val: 244 lb
